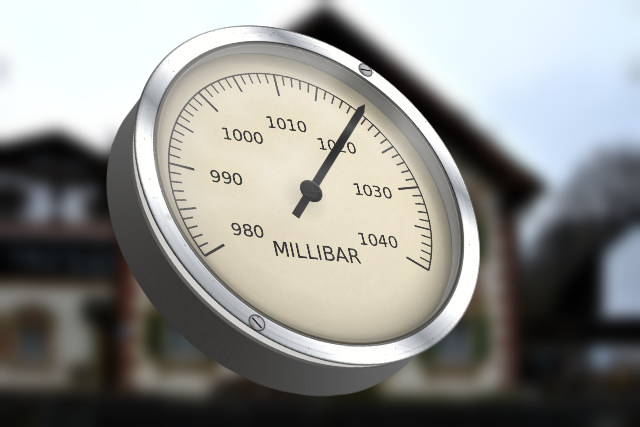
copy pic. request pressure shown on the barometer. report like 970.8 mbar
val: 1020 mbar
